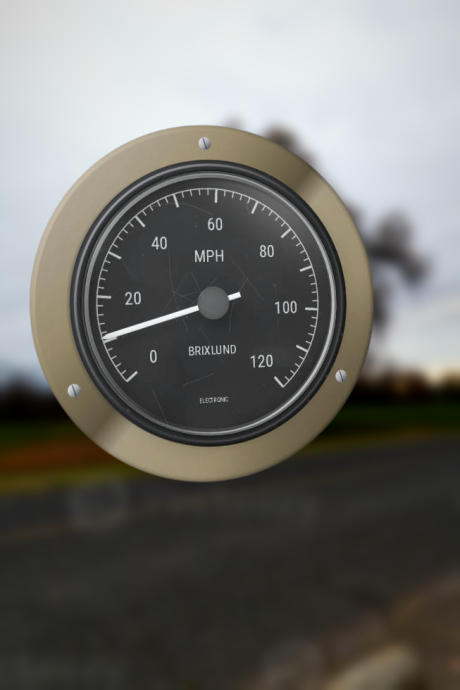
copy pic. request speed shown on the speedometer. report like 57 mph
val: 11 mph
